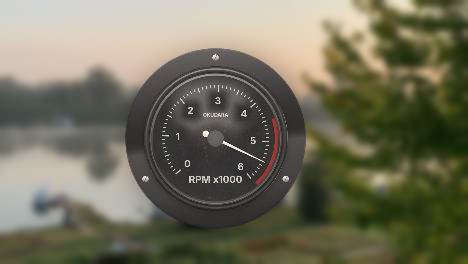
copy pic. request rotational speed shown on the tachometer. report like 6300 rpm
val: 5500 rpm
